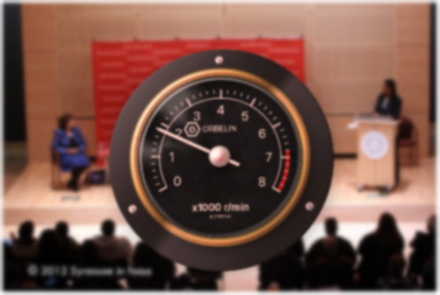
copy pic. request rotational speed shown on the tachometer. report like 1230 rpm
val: 1800 rpm
